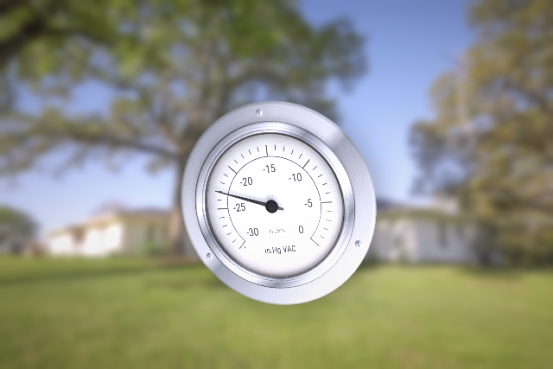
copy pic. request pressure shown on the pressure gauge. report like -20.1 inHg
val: -23 inHg
